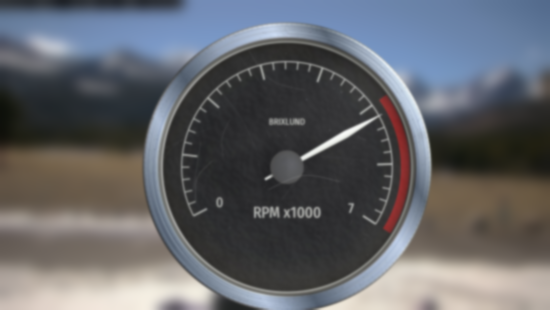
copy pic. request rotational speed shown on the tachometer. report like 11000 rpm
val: 5200 rpm
